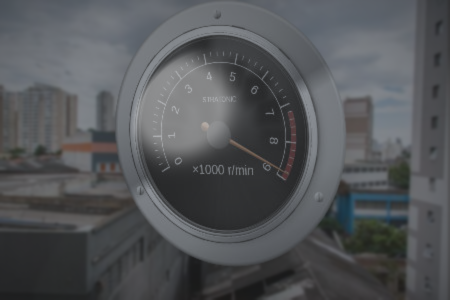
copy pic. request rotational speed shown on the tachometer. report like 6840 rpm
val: 8800 rpm
